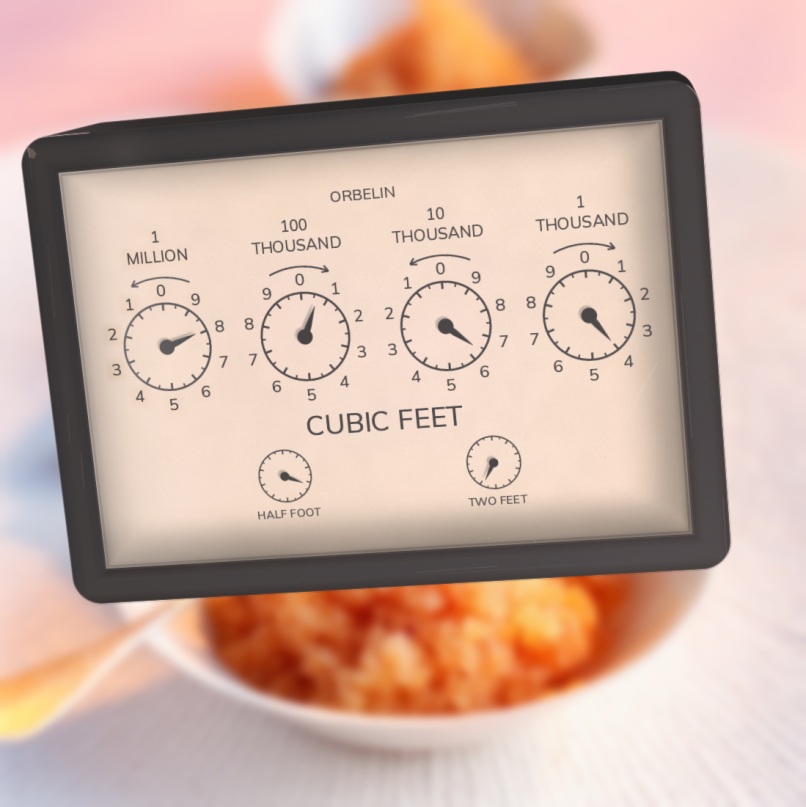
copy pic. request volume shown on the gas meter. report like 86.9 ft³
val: 806400 ft³
